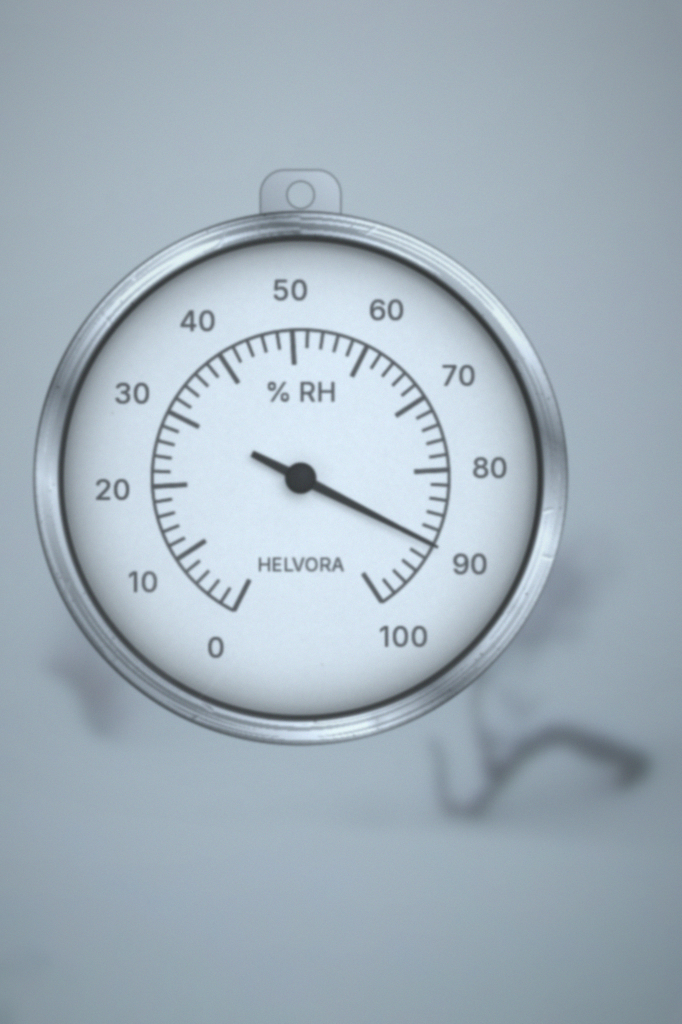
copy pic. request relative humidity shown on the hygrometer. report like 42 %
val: 90 %
